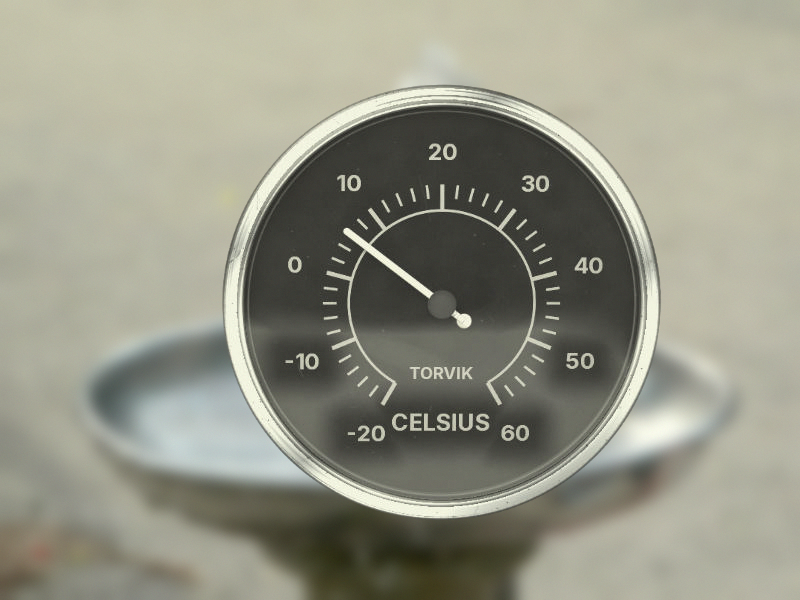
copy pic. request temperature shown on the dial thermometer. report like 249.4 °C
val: 6 °C
